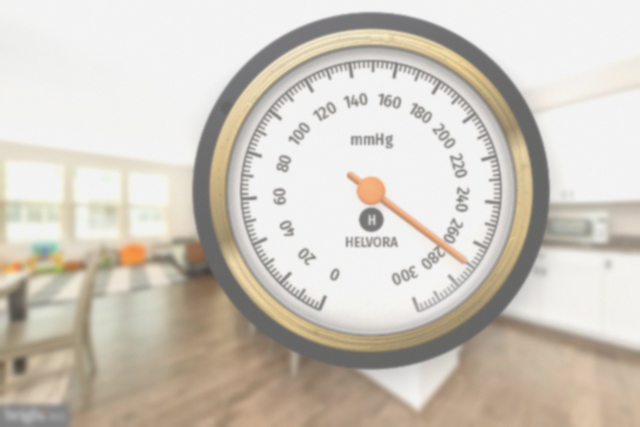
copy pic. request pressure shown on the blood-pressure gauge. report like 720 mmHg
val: 270 mmHg
